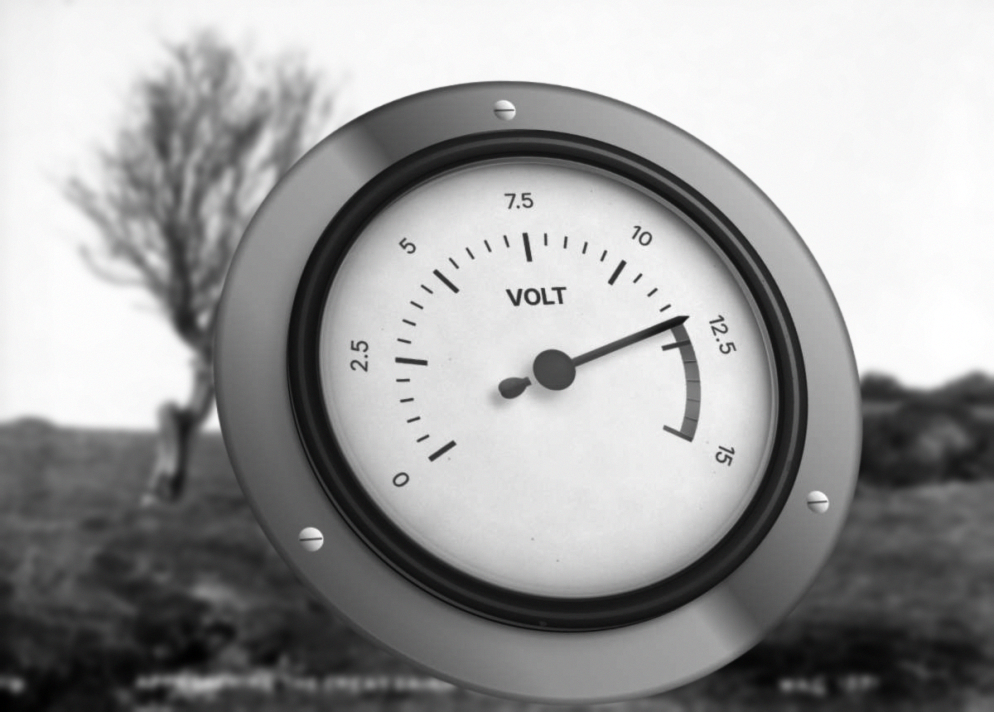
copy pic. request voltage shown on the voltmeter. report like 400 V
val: 12 V
